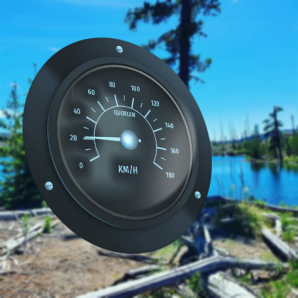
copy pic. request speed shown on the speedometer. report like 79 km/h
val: 20 km/h
